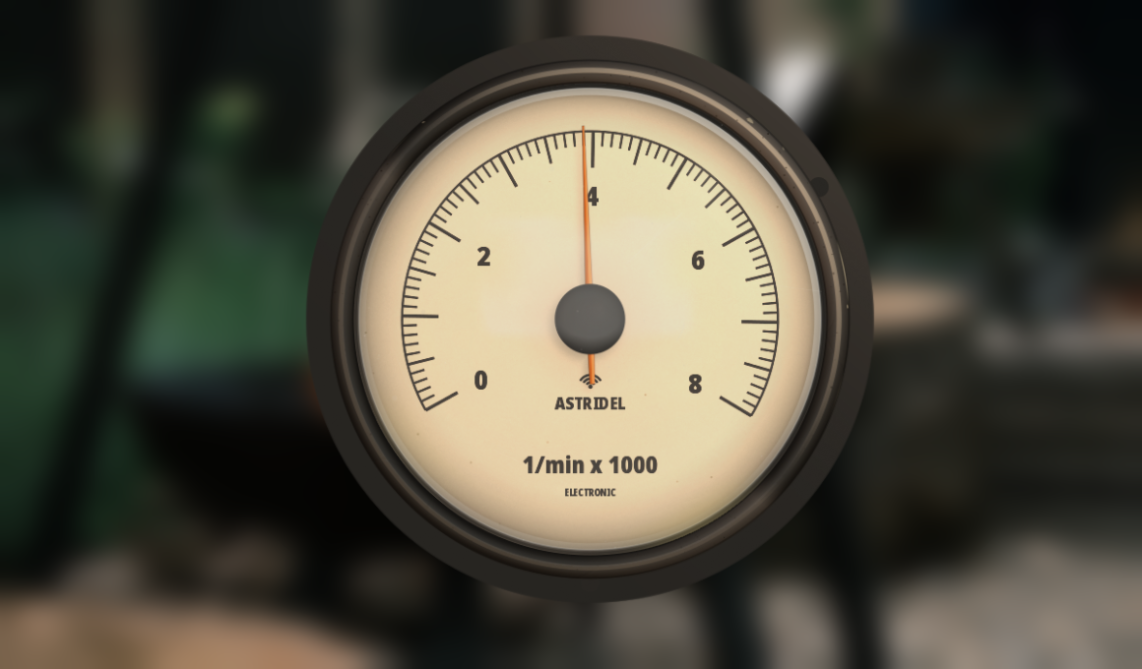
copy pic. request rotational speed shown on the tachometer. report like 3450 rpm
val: 3900 rpm
